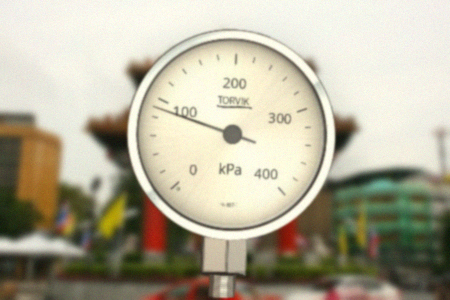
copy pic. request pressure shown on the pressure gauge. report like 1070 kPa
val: 90 kPa
